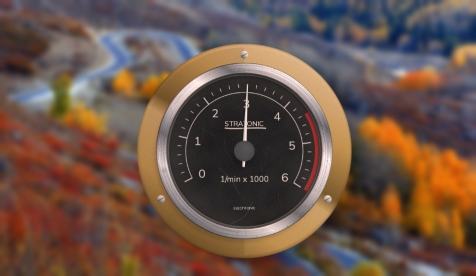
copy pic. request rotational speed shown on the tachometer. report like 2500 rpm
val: 3000 rpm
